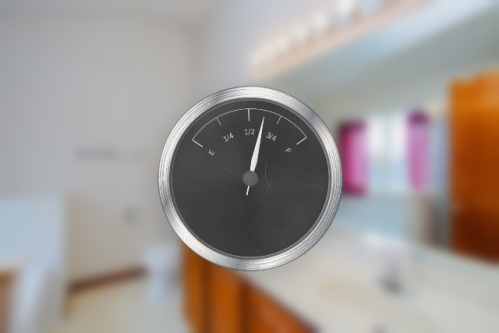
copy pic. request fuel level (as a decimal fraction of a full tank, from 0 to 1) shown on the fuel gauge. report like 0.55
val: 0.625
